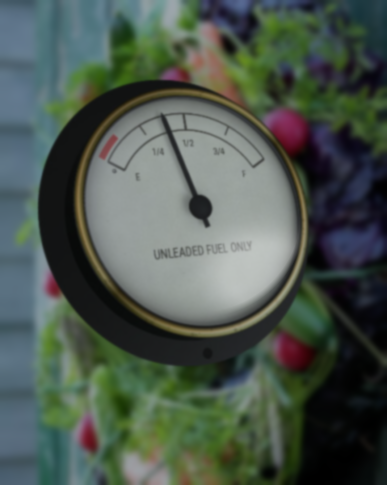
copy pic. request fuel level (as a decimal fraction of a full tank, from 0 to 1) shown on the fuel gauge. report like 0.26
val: 0.375
